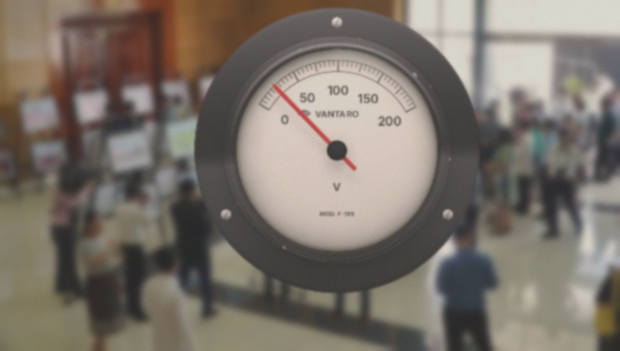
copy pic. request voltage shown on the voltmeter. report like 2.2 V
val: 25 V
